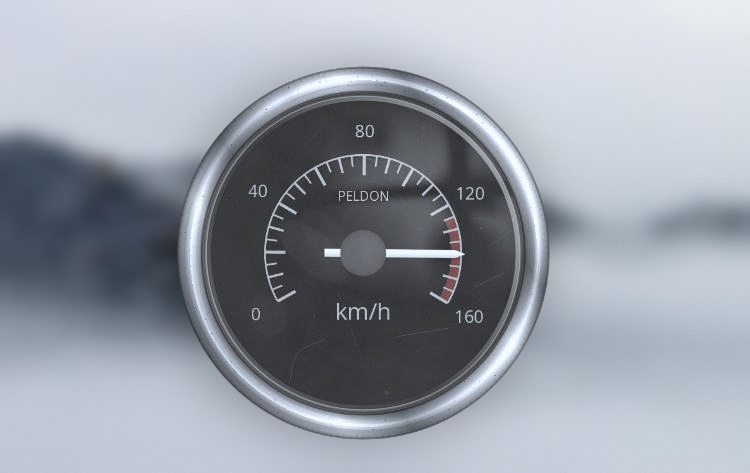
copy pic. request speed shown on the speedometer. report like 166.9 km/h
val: 140 km/h
